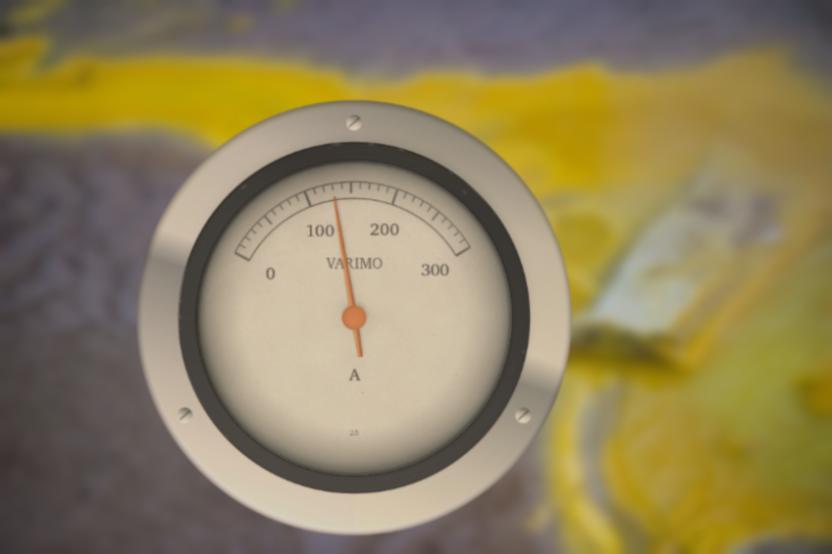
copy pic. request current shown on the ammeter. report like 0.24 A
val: 130 A
